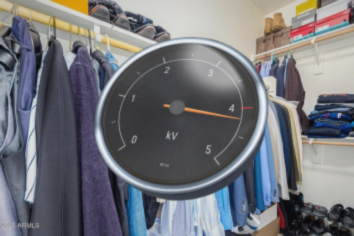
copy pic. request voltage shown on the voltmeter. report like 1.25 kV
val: 4.25 kV
